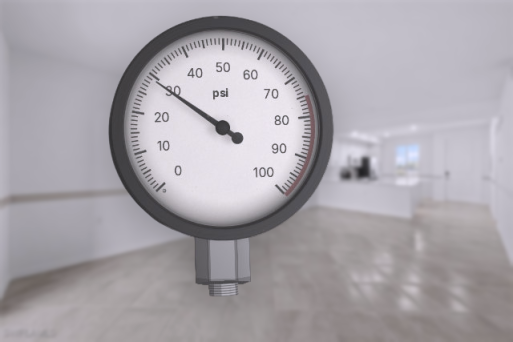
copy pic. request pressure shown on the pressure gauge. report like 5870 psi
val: 29 psi
